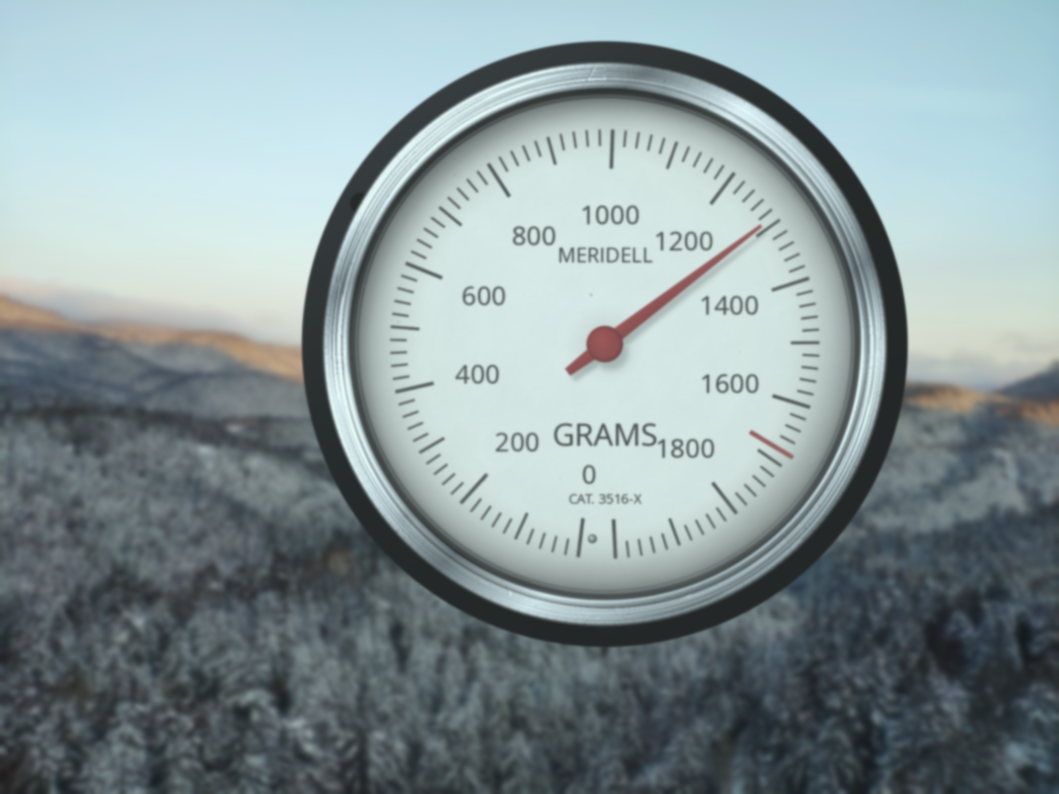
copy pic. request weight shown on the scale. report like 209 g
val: 1290 g
